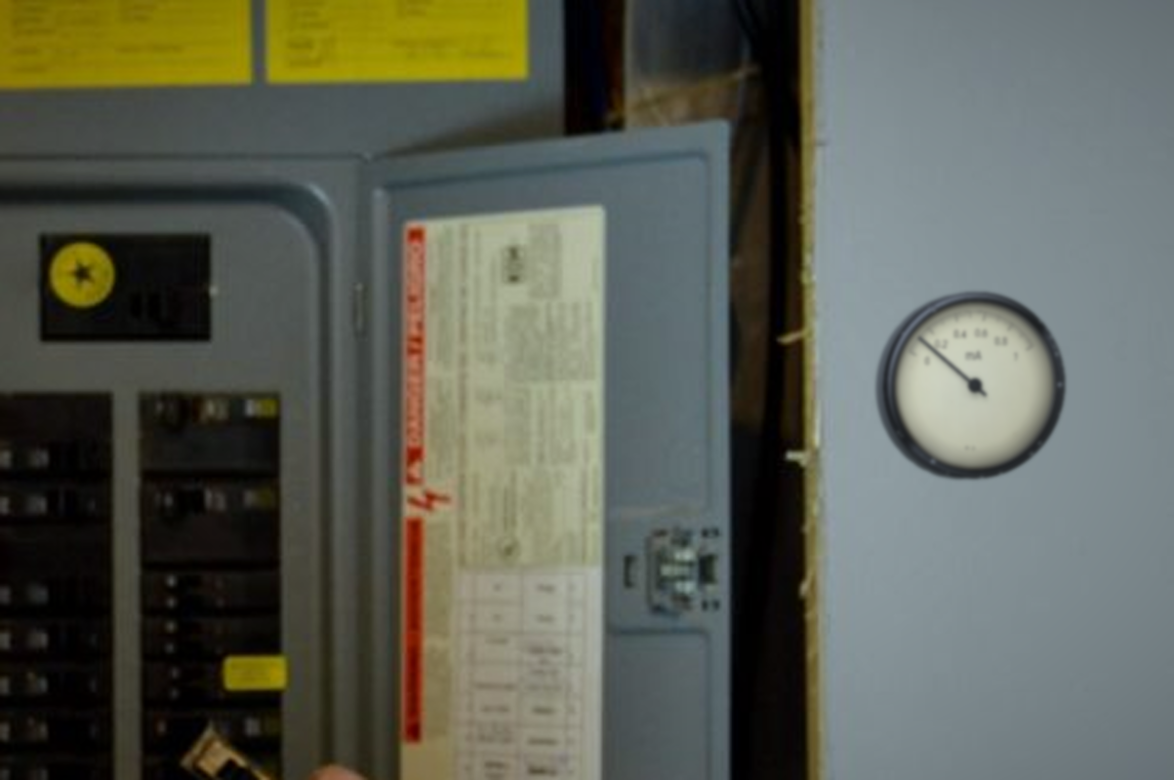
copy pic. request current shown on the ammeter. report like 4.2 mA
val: 0.1 mA
